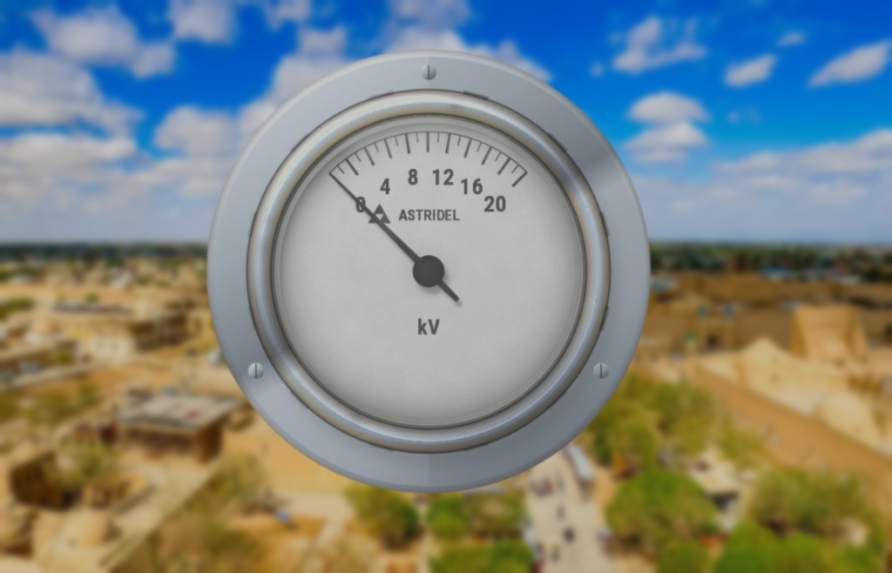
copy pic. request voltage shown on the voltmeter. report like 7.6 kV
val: 0 kV
